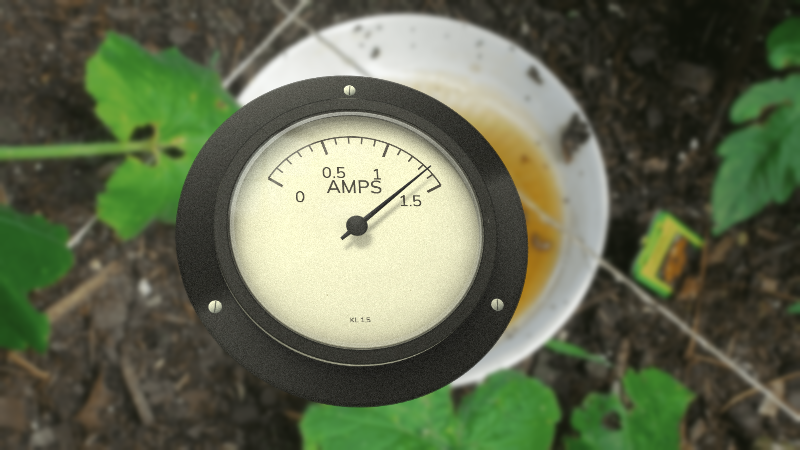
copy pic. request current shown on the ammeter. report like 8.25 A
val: 1.35 A
